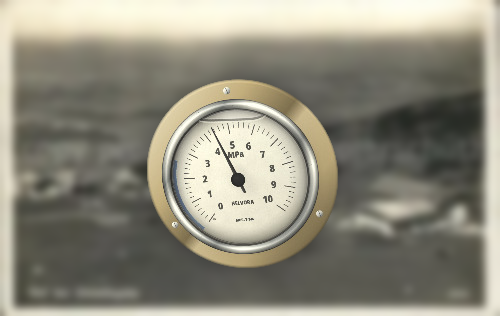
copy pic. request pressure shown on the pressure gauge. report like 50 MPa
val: 4.4 MPa
